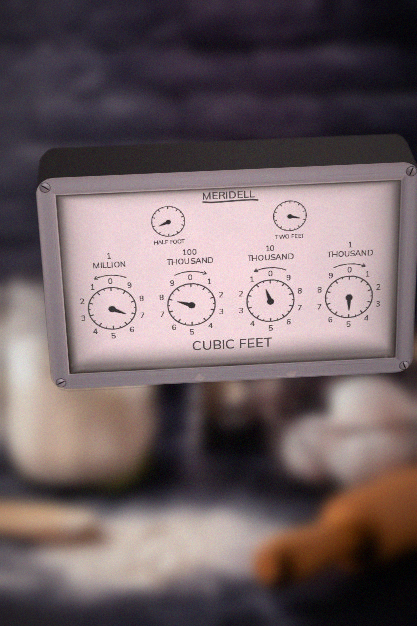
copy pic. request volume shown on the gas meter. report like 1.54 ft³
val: 680500 ft³
